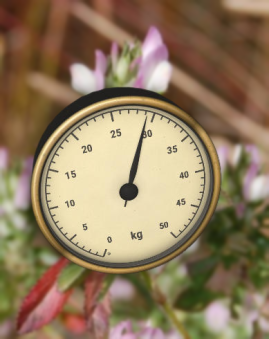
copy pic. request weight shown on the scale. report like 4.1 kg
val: 29 kg
